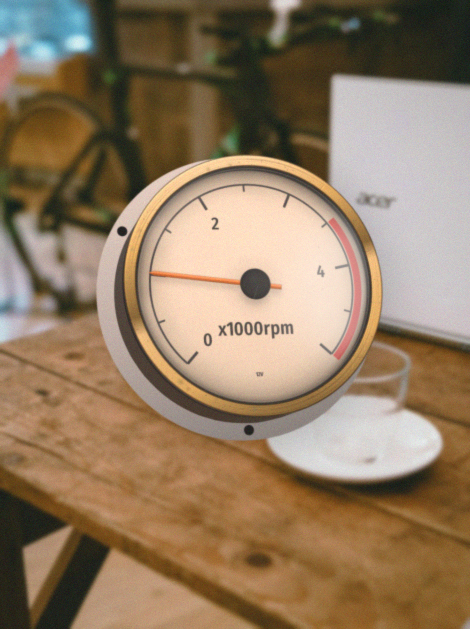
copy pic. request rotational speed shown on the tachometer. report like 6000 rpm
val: 1000 rpm
